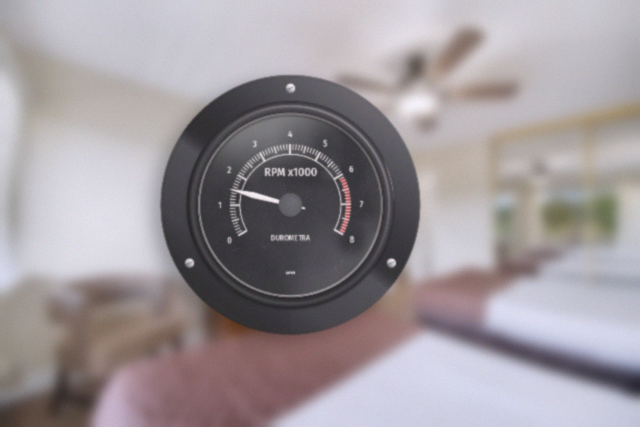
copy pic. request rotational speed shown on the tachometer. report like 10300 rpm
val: 1500 rpm
